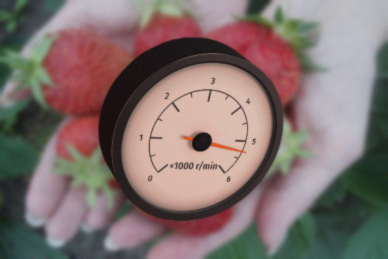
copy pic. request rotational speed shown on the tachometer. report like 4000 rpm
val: 5250 rpm
